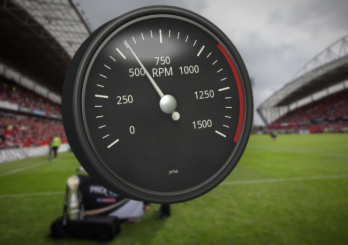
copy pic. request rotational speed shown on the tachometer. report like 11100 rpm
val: 550 rpm
